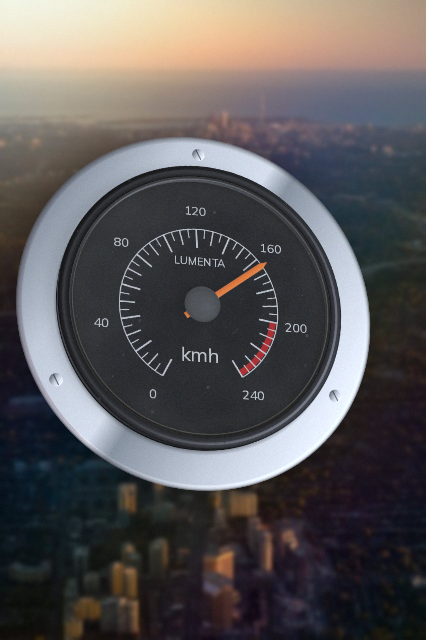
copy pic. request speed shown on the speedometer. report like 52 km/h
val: 165 km/h
